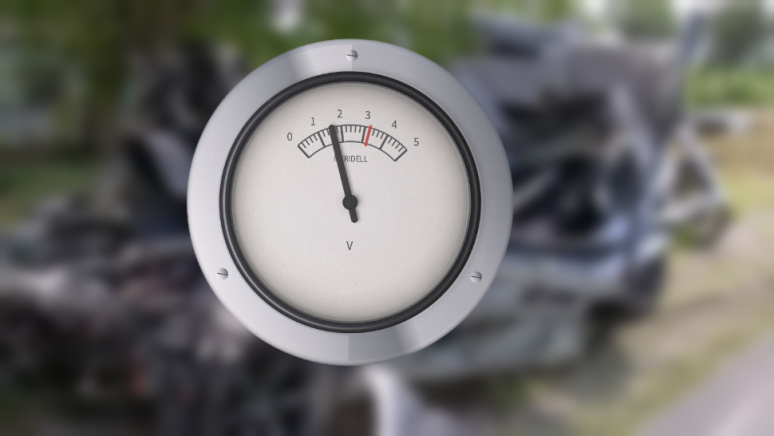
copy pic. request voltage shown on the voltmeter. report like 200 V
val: 1.6 V
